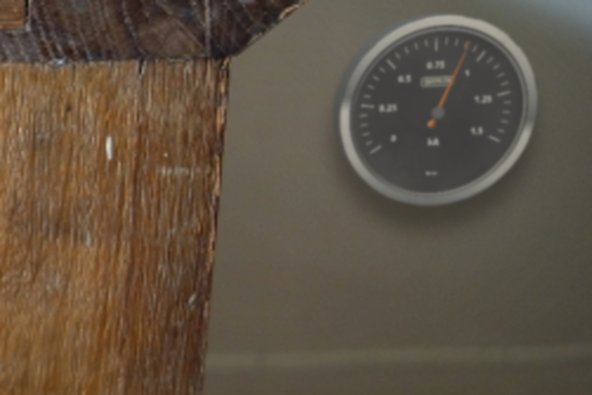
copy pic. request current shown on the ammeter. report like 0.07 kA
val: 0.9 kA
